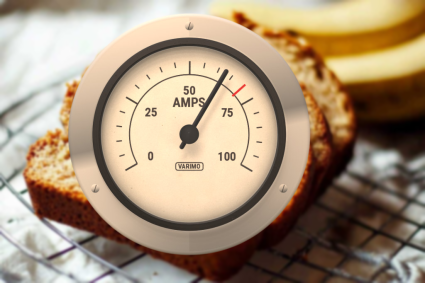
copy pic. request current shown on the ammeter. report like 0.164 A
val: 62.5 A
